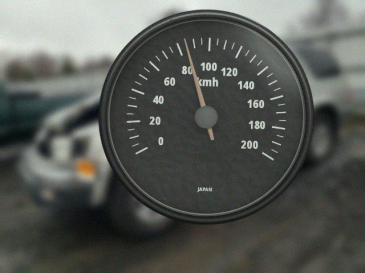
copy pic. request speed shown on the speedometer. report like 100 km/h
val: 85 km/h
